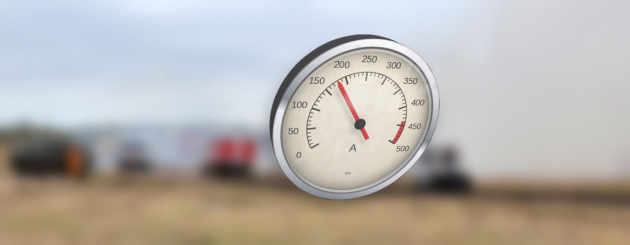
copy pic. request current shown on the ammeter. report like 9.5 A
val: 180 A
